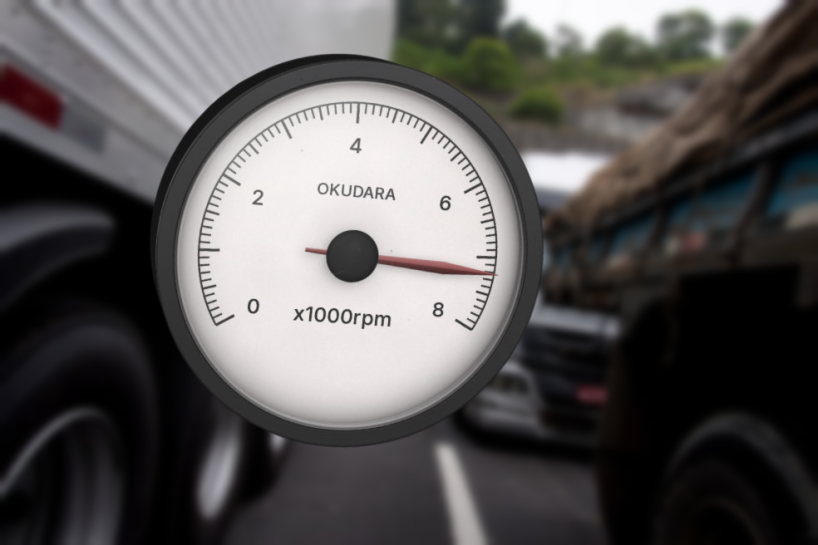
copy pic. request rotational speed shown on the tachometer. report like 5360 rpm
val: 7200 rpm
